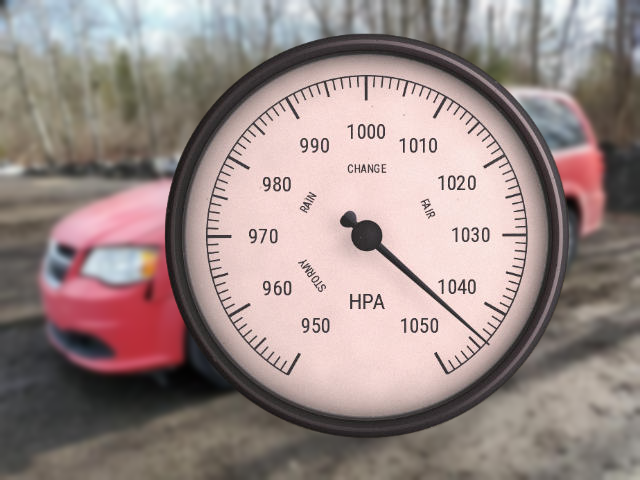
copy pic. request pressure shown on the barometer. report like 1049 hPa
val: 1044 hPa
